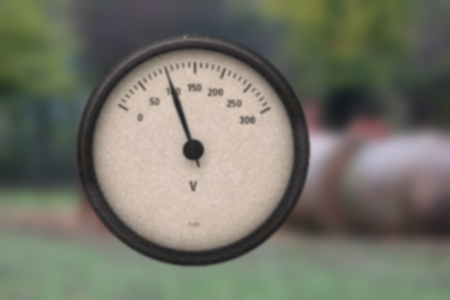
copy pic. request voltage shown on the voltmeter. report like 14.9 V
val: 100 V
